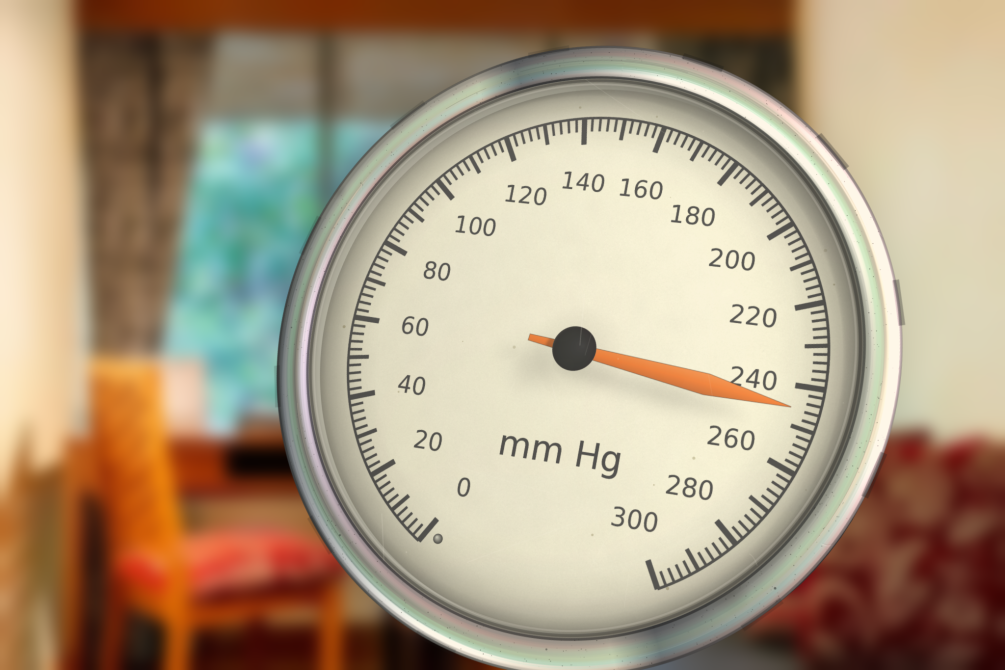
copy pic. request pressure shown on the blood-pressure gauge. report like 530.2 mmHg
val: 246 mmHg
